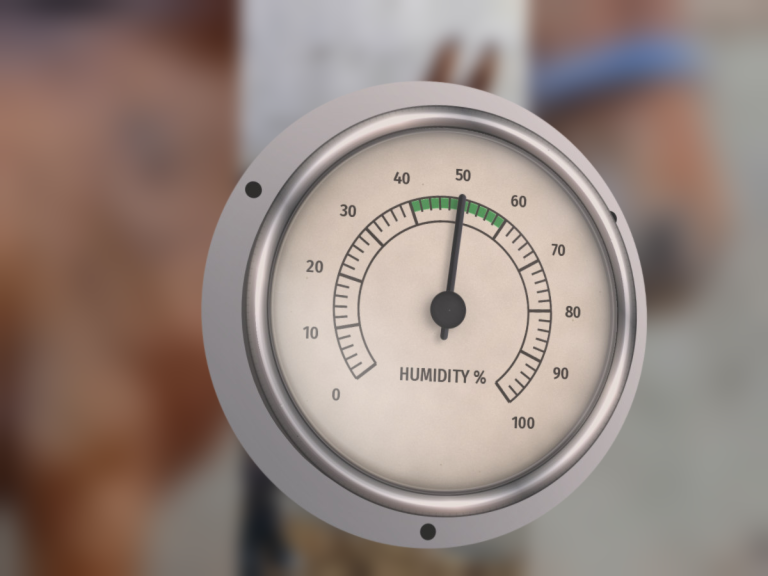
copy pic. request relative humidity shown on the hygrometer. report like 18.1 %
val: 50 %
